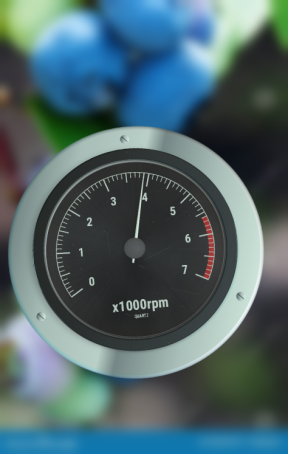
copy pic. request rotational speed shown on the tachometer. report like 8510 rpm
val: 3900 rpm
